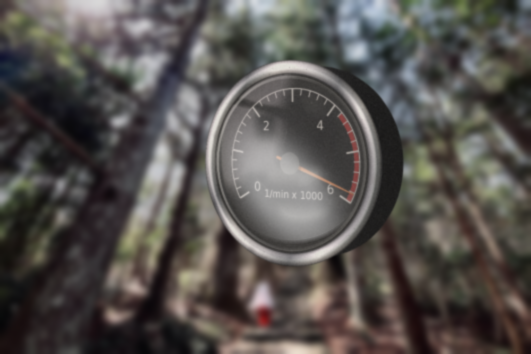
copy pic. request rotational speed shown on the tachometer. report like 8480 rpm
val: 5800 rpm
